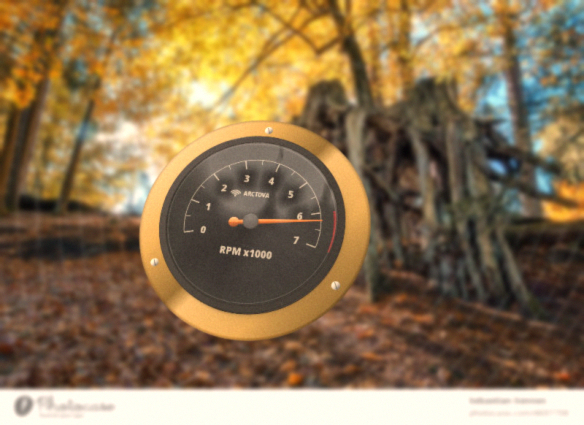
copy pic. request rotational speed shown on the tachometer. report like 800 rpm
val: 6250 rpm
